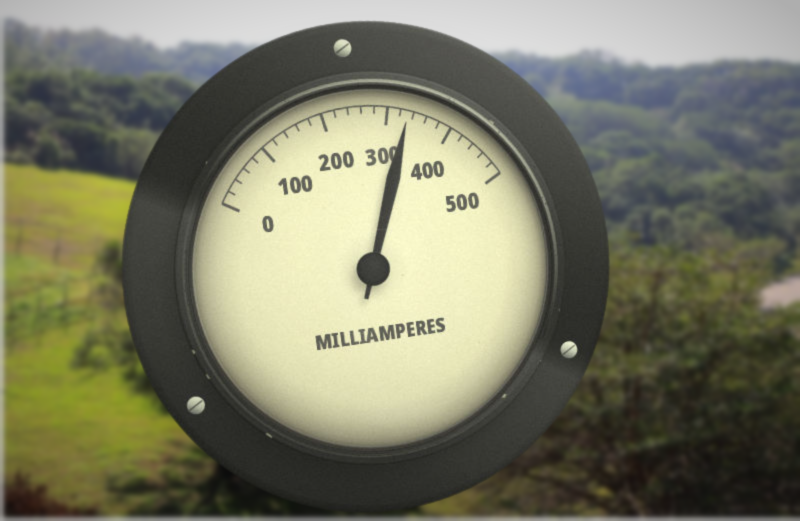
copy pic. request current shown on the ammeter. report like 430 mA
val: 330 mA
